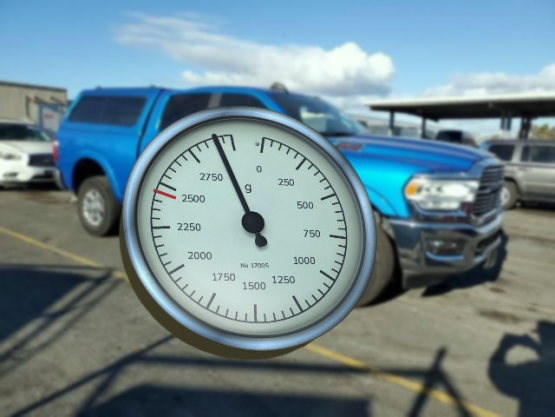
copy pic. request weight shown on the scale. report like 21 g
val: 2900 g
